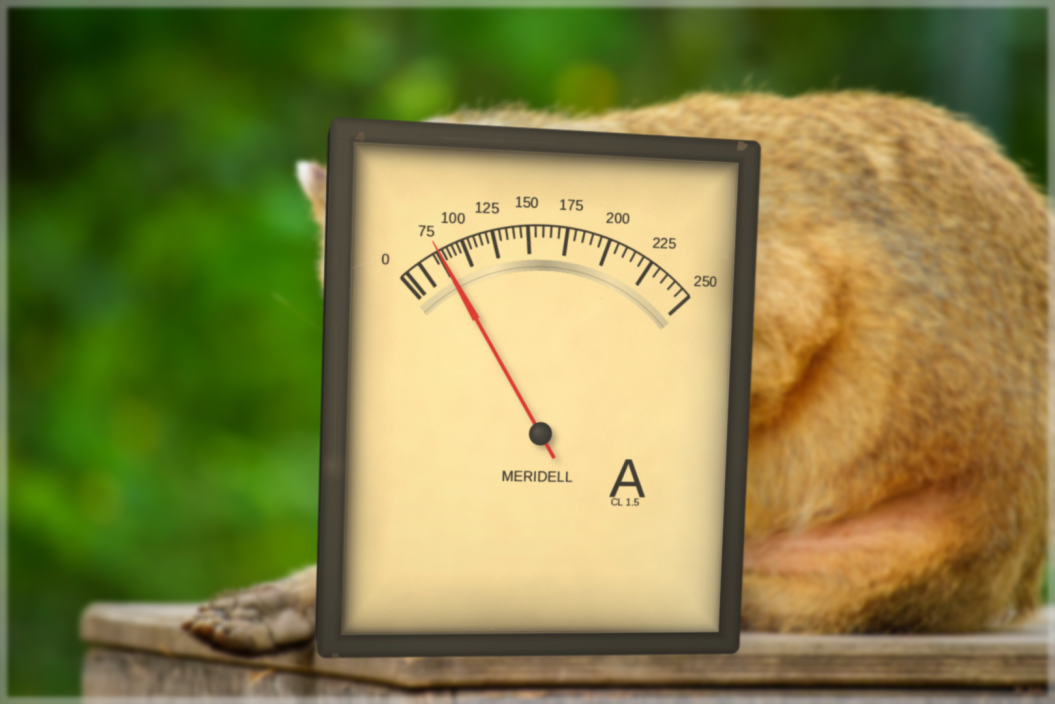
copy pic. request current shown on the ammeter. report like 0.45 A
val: 75 A
